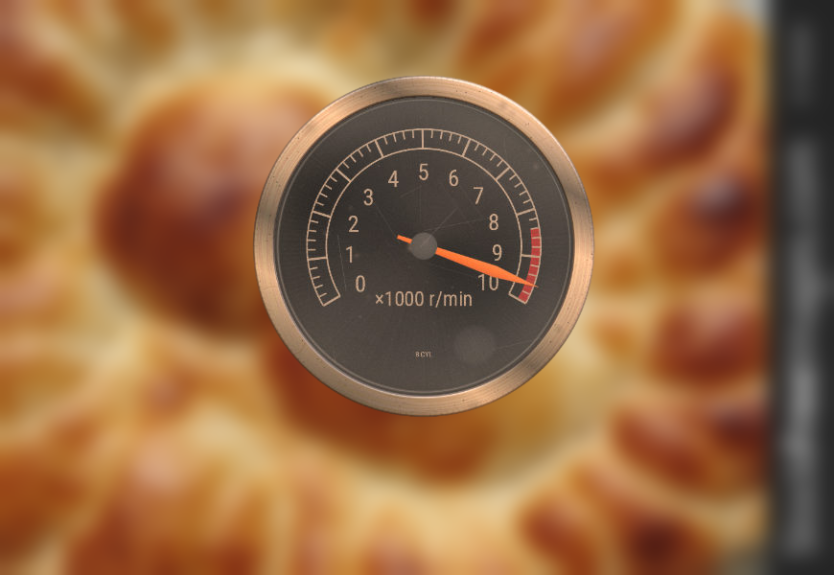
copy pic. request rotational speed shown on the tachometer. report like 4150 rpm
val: 9600 rpm
